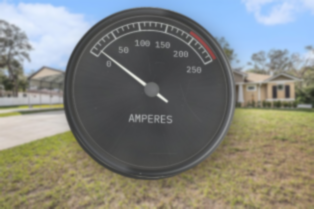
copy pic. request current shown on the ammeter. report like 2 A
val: 10 A
